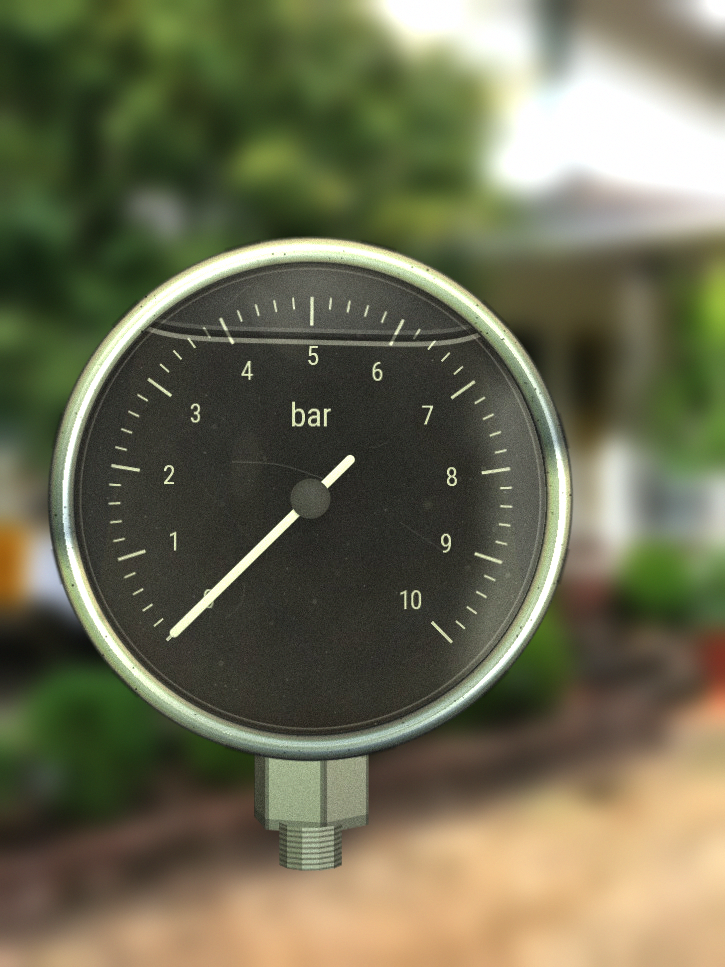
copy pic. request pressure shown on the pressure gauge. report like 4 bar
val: 0 bar
